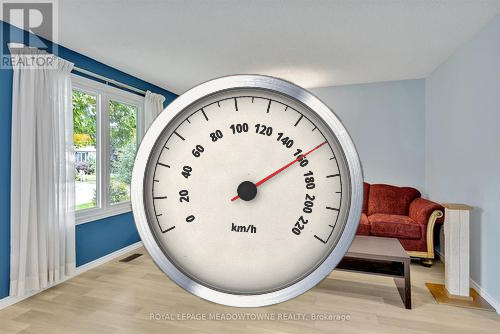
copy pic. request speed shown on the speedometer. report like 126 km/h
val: 160 km/h
